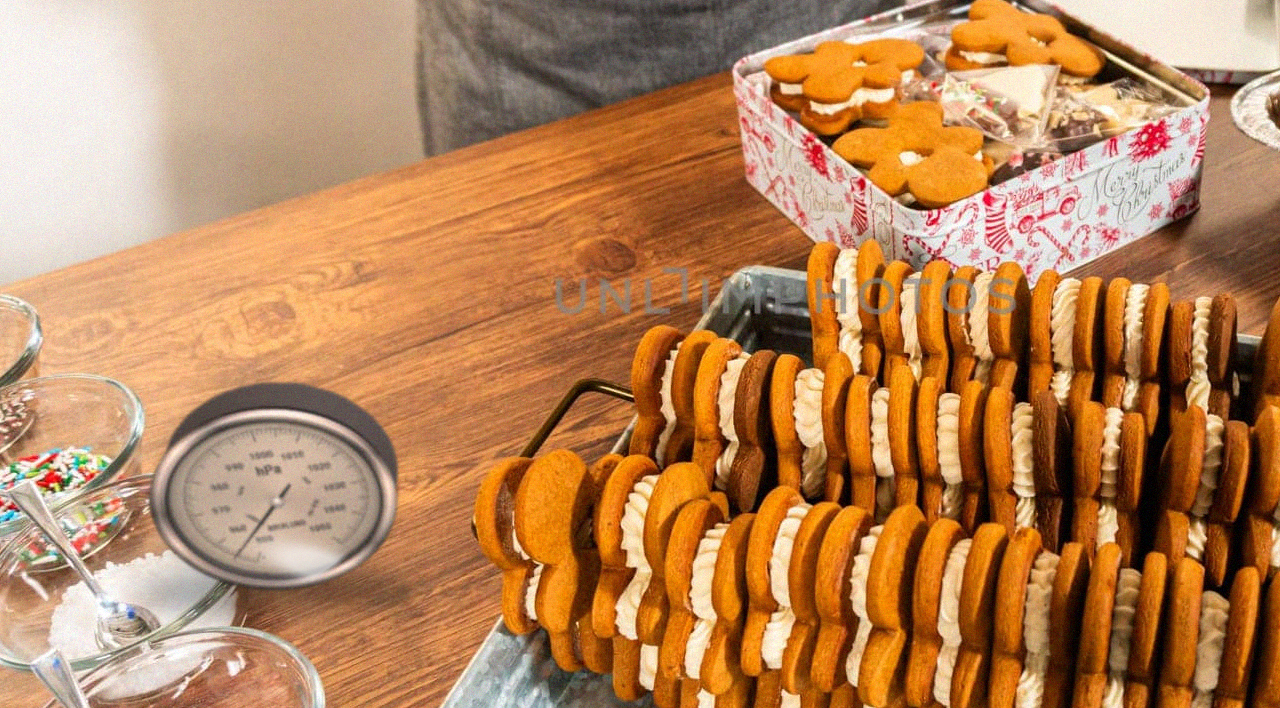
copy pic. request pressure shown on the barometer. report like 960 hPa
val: 955 hPa
